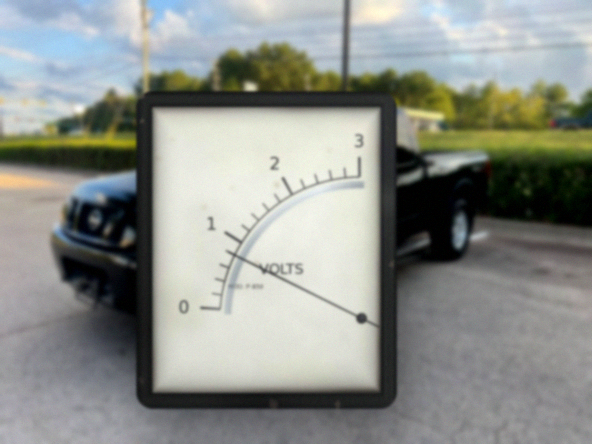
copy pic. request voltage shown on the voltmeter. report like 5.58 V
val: 0.8 V
